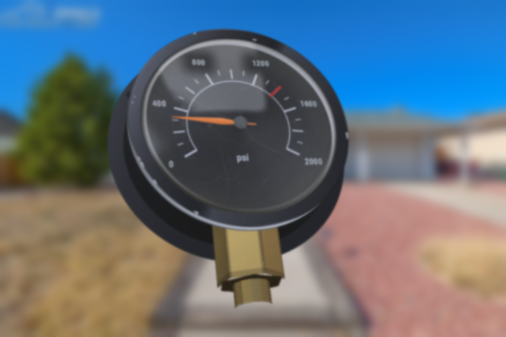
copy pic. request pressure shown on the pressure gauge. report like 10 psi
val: 300 psi
